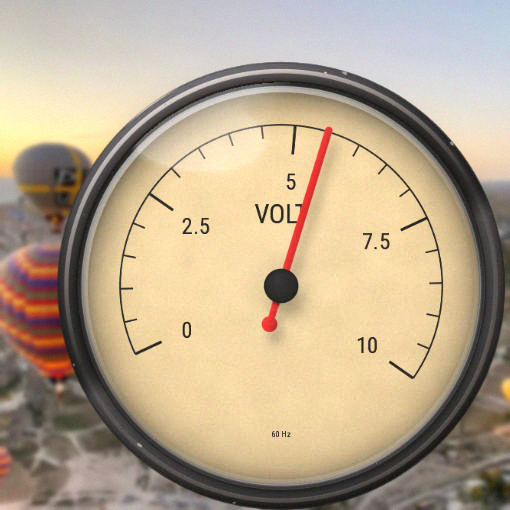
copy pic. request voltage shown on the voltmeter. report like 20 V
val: 5.5 V
